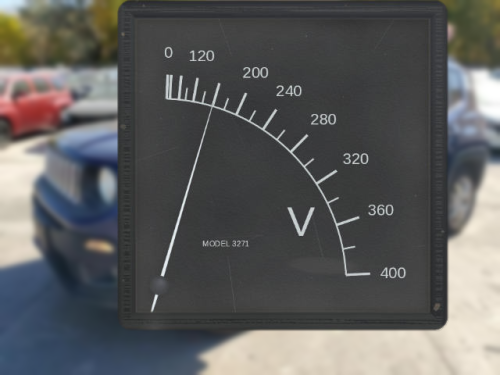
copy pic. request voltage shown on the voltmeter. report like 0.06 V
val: 160 V
